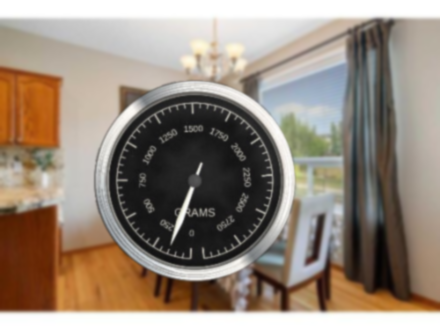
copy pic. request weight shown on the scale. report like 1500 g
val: 150 g
